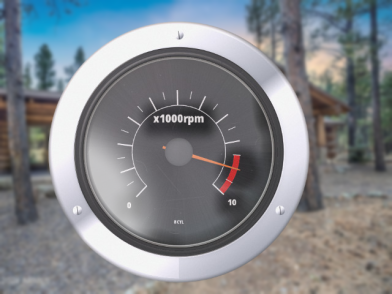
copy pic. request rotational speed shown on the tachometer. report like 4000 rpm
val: 9000 rpm
